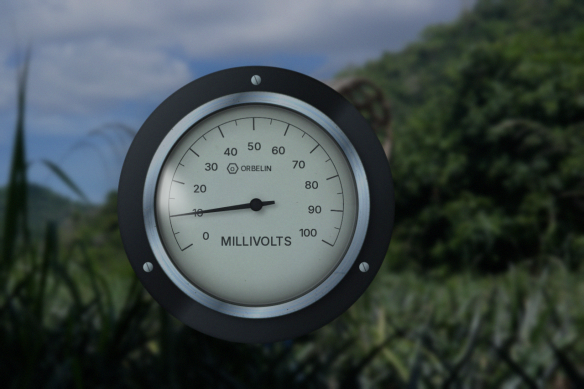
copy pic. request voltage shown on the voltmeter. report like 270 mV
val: 10 mV
